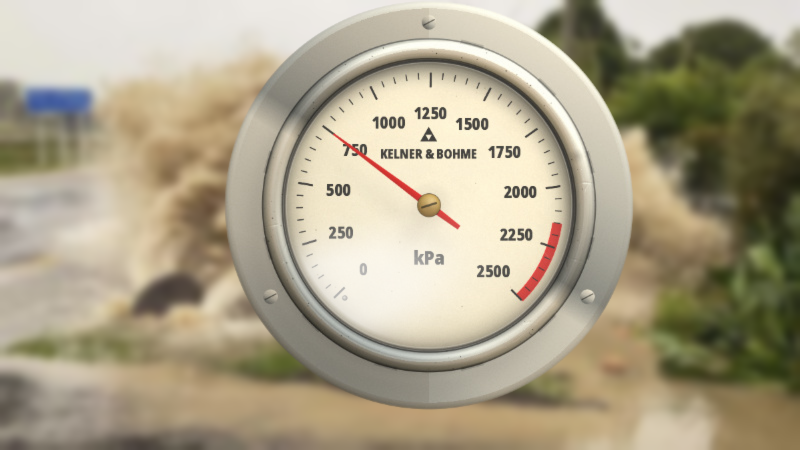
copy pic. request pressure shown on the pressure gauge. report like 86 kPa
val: 750 kPa
